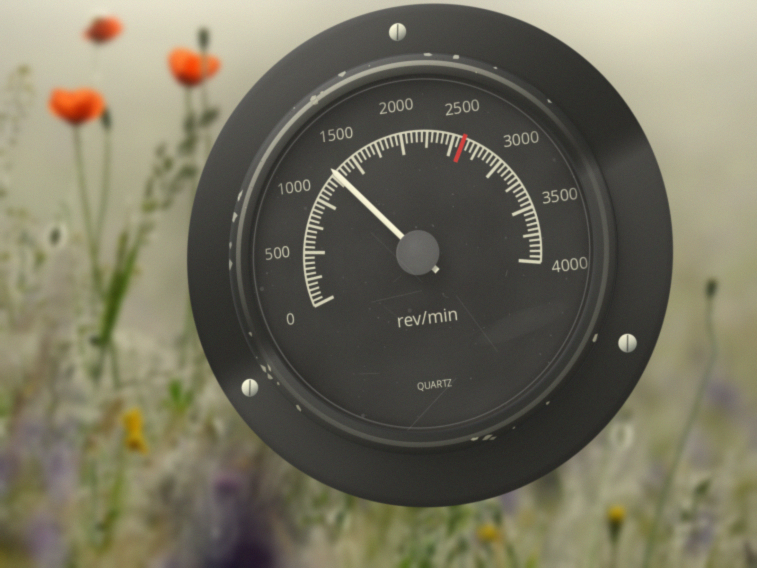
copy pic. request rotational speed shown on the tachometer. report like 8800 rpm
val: 1300 rpm
